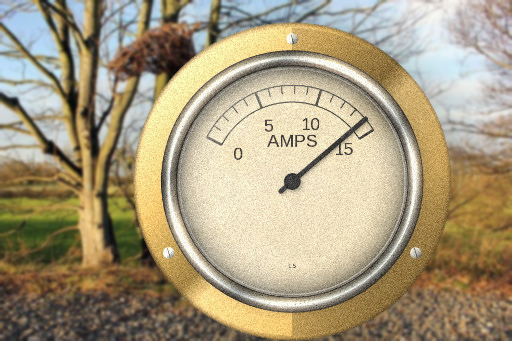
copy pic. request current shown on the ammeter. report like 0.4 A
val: 14 A
